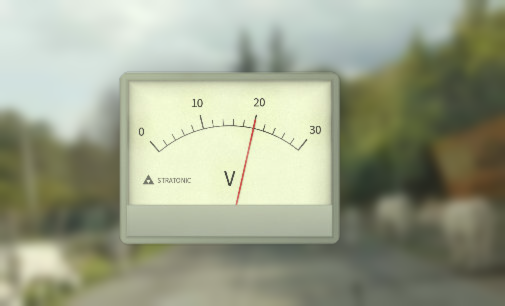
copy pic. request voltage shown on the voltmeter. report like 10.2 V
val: 20 V
